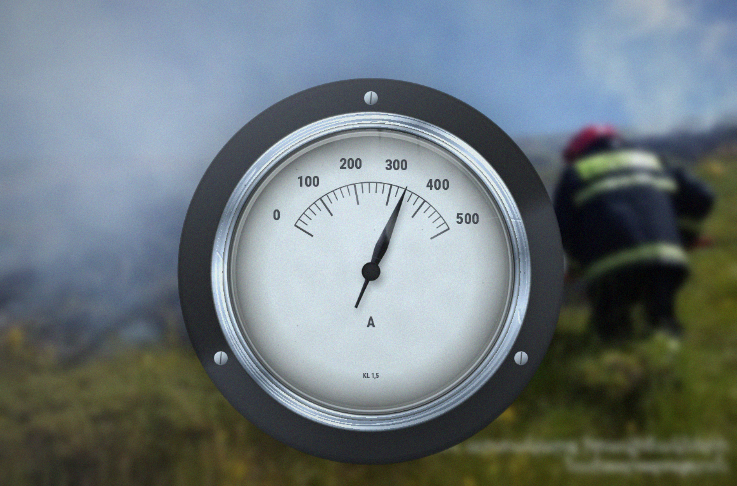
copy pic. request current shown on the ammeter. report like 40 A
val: 340 A
